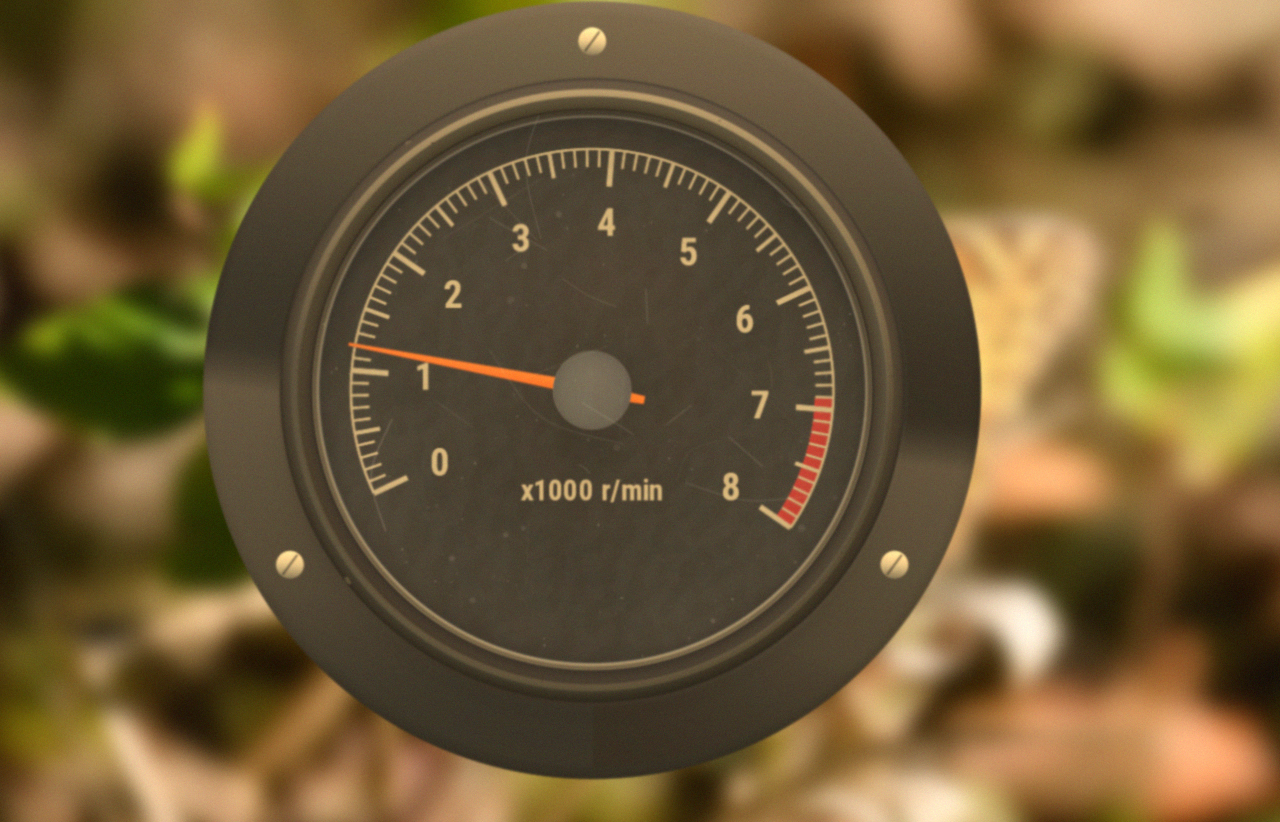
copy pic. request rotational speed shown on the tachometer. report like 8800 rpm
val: 1200 rpm
